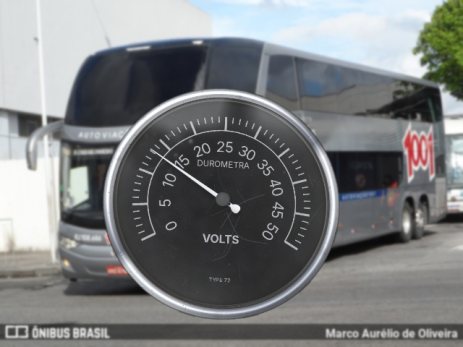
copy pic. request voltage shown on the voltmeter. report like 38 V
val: 13 V
